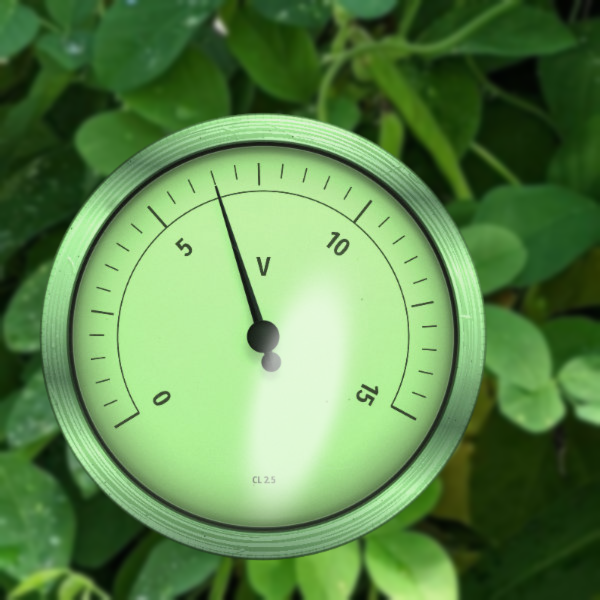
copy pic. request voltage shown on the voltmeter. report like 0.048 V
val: 6.5 V
